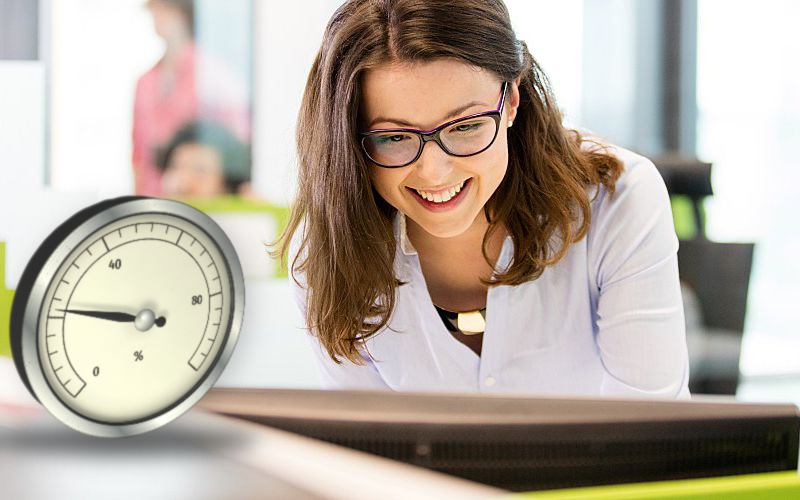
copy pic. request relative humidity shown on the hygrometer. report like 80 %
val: 22 %
